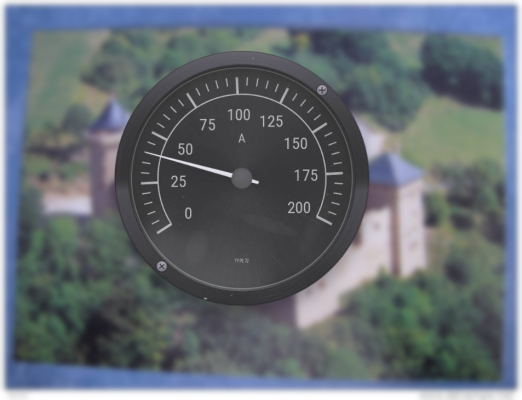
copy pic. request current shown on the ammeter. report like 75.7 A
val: 40 A
